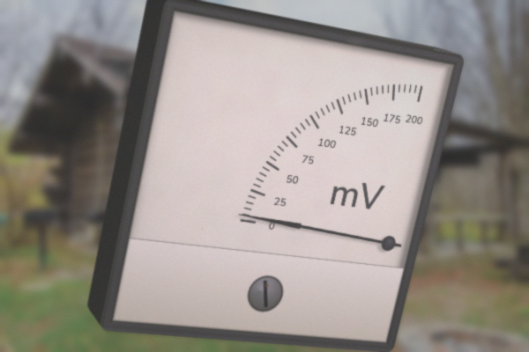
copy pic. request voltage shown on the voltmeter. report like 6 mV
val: 5 mV
